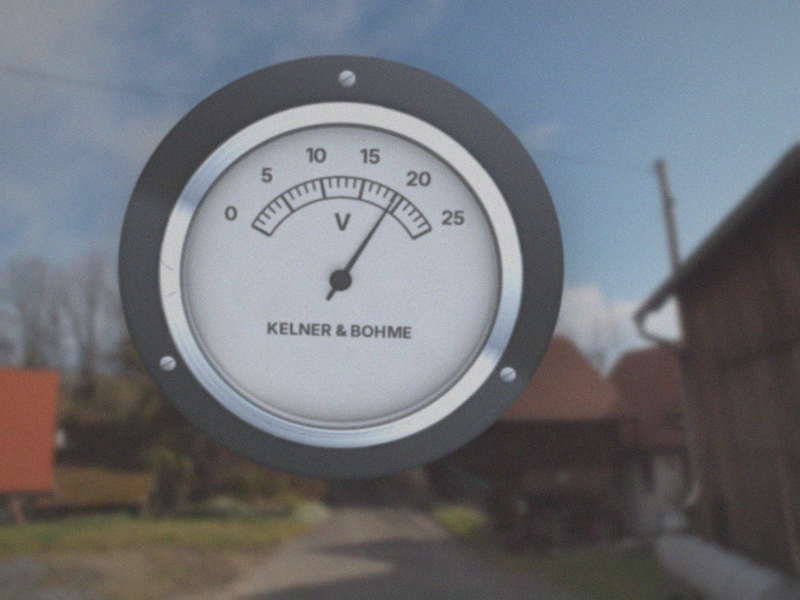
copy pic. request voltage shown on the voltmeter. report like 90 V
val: 19 V
